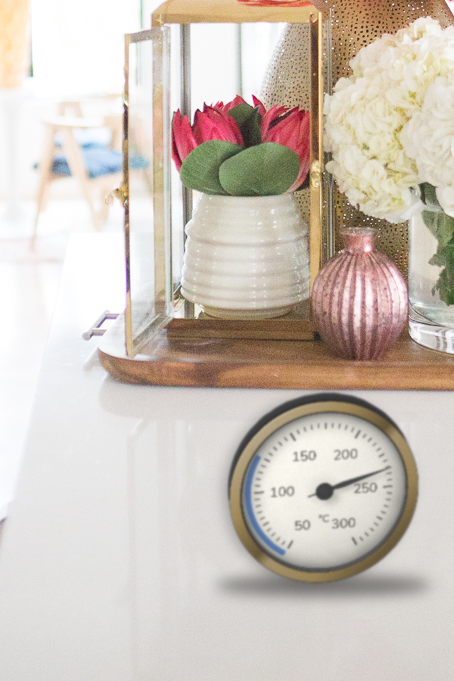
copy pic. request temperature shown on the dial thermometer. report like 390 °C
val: 235 °C
